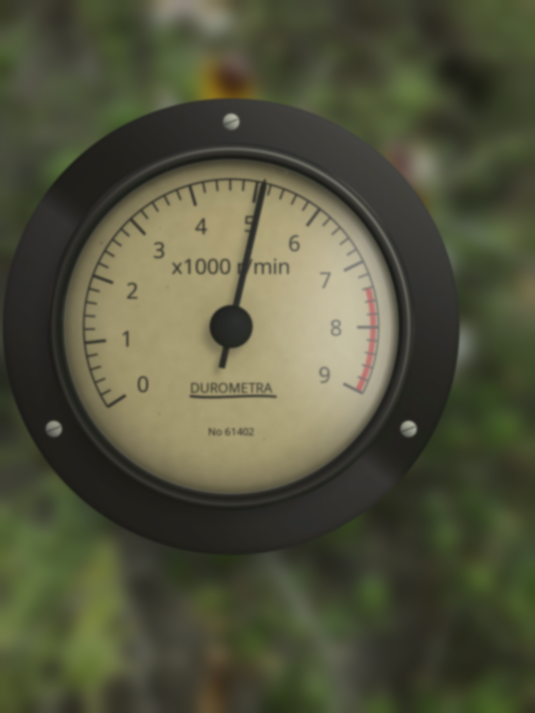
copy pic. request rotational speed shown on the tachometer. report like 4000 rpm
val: 5100 rpm
